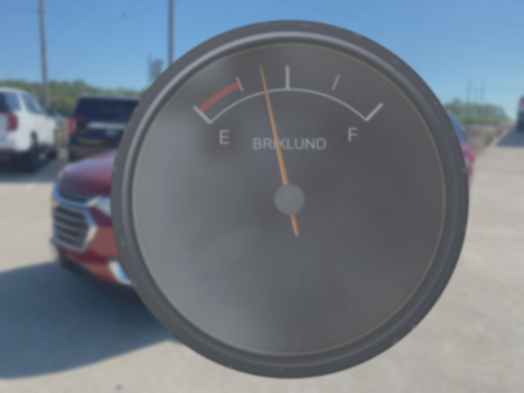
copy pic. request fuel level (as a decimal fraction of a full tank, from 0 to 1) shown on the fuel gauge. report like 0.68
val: 0.375
